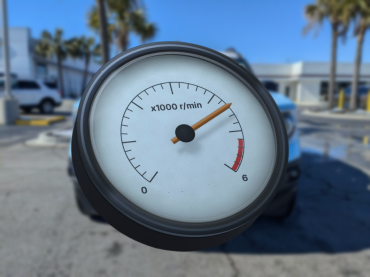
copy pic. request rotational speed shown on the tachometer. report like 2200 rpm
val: 4400 rpm
